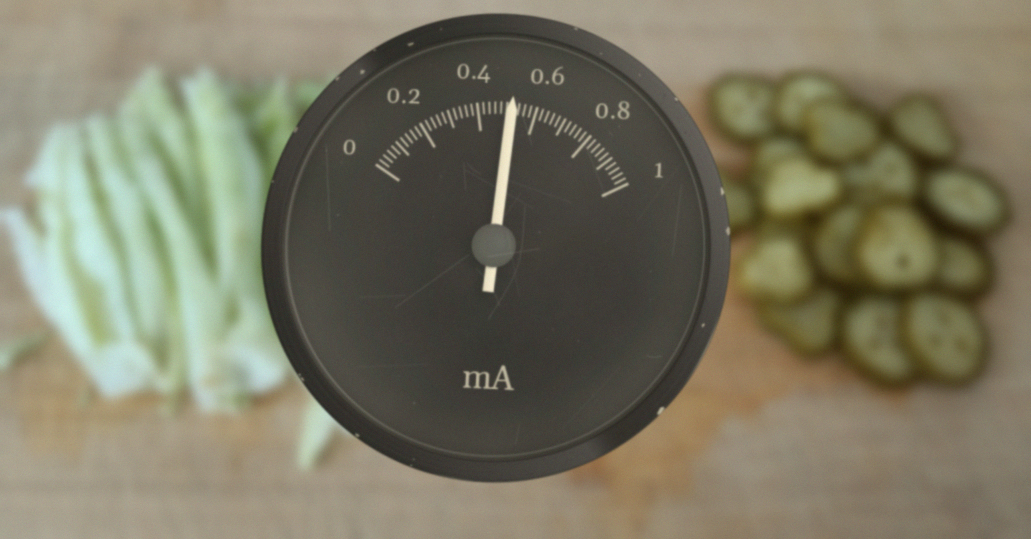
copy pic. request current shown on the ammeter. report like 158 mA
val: 0.52 mA
